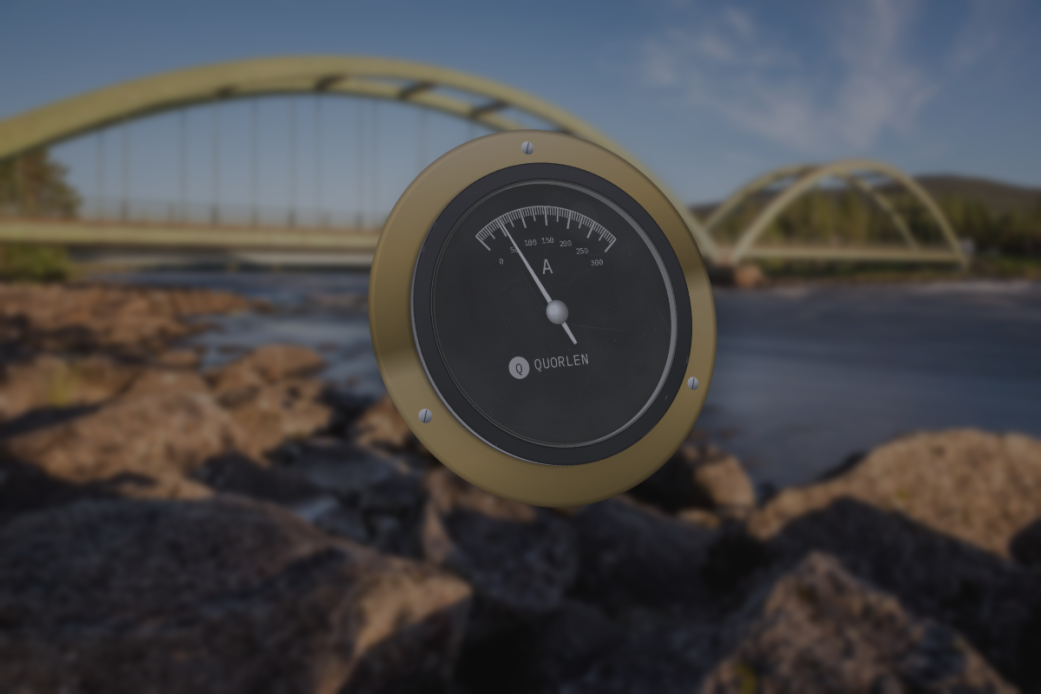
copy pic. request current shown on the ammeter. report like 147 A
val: 50 A
